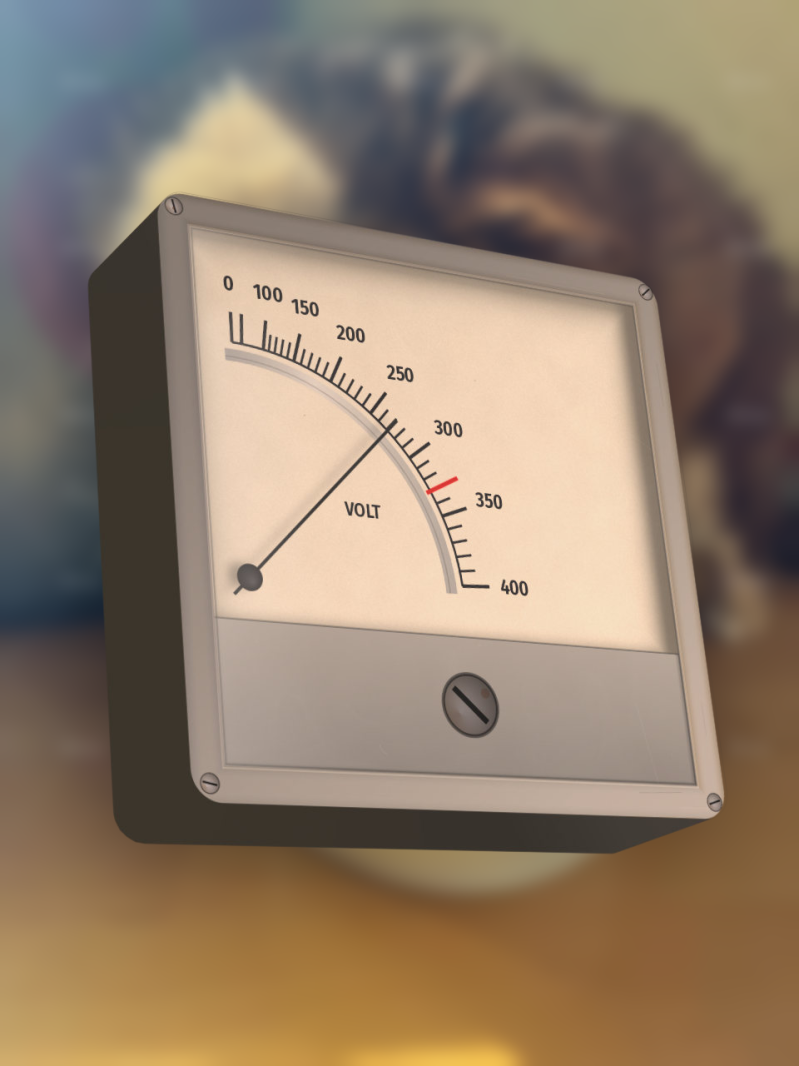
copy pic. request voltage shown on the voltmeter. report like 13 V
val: 270 V
